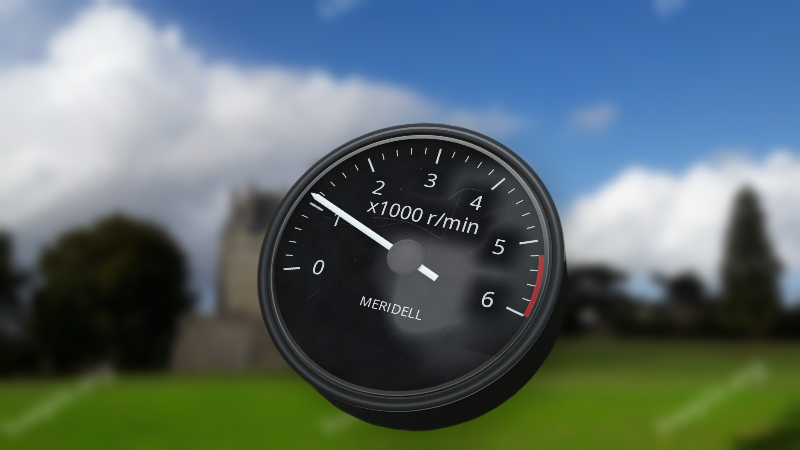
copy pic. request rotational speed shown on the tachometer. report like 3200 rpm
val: 1100 rpm
